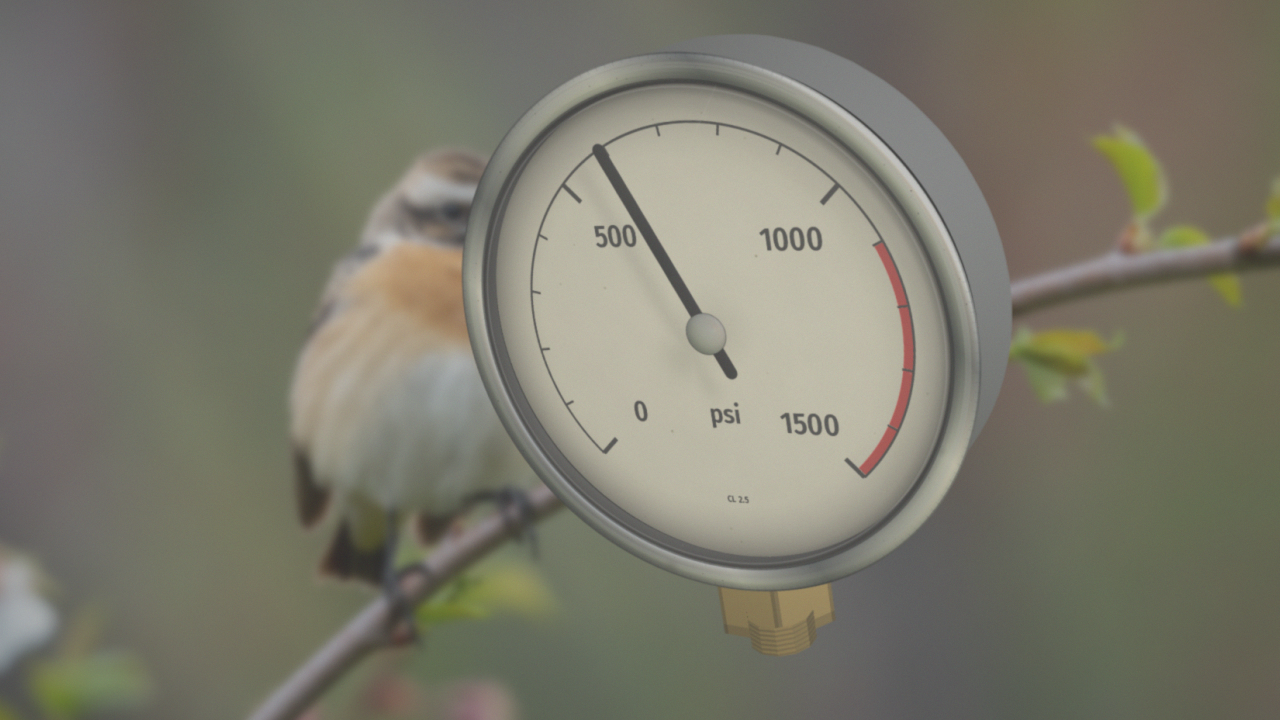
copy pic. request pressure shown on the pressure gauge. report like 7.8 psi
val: 600 psi
